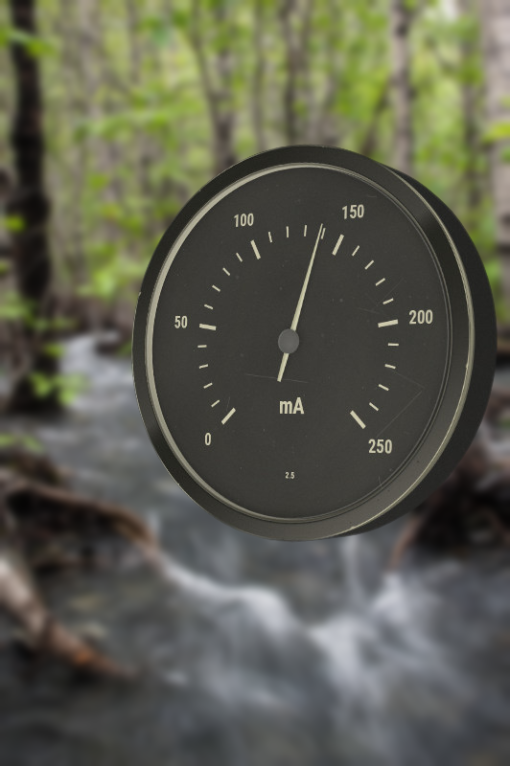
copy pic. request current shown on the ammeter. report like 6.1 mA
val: 140 mA
